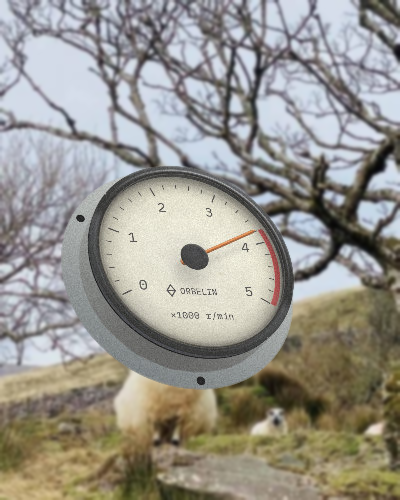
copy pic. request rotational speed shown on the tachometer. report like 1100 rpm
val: 3800 rpm
